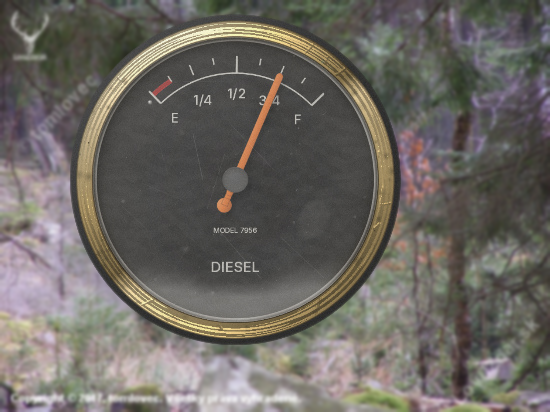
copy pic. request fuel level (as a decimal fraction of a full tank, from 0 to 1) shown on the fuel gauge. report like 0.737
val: 0.75
